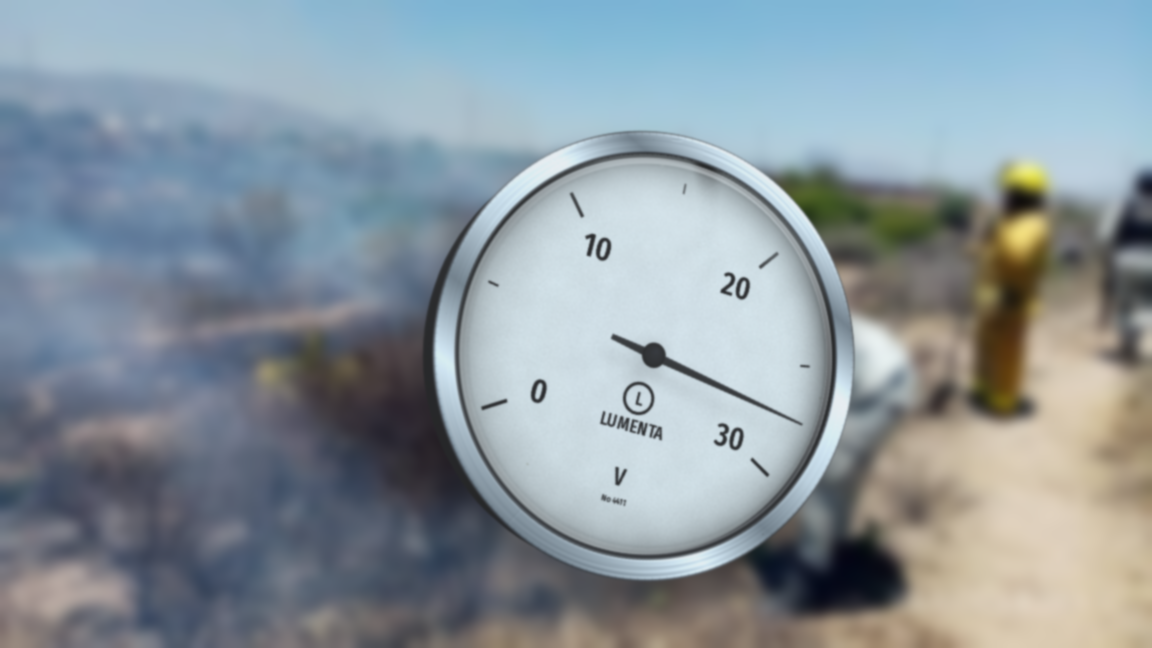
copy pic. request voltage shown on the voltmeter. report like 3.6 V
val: 27.5 V
